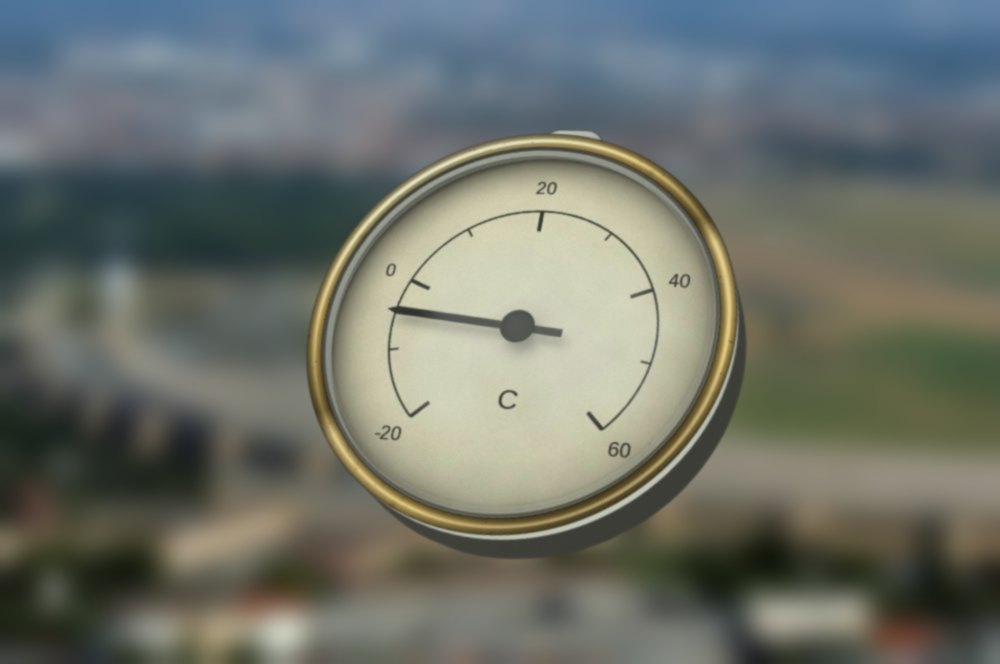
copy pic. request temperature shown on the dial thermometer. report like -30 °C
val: -5 °C
